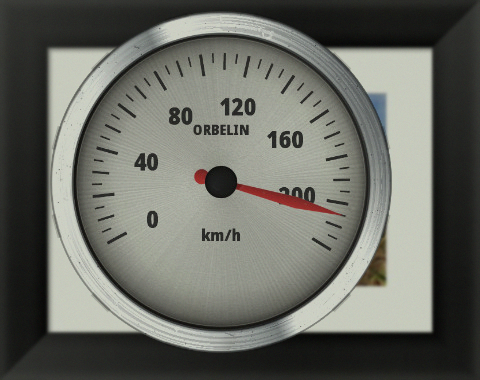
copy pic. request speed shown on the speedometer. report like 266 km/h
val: 205 km/h
